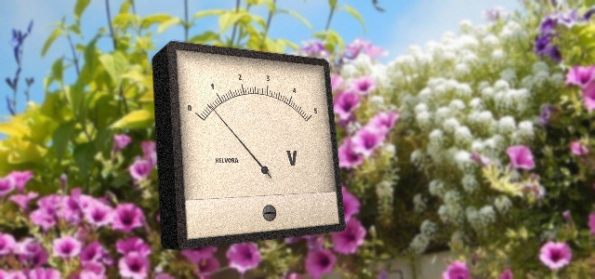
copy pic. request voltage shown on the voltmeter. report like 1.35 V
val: 0.5 V
